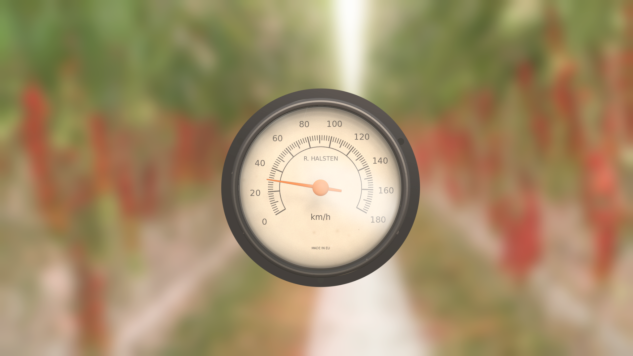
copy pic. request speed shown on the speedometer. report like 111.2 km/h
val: 30 km/h
